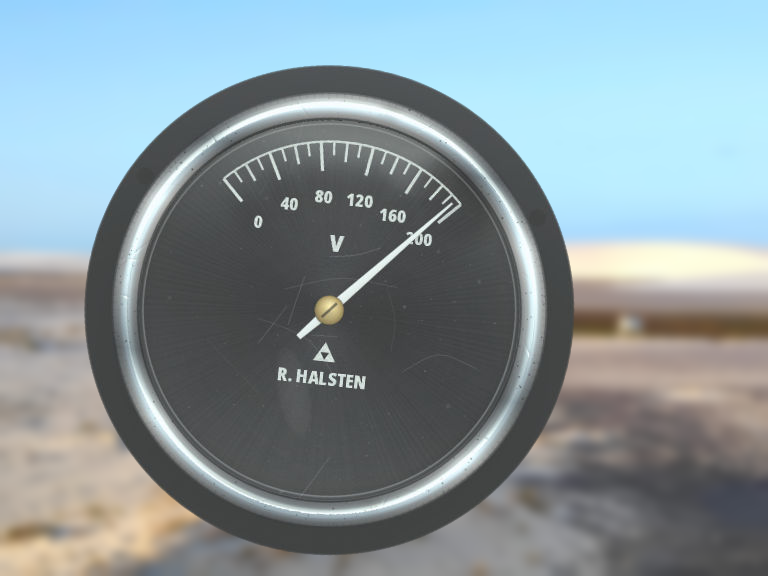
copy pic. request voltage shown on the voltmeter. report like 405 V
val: 195 V
